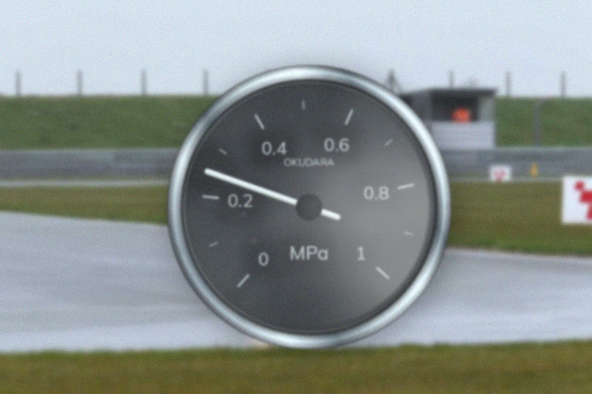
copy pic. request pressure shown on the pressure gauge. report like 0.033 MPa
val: 0.25 MPa
